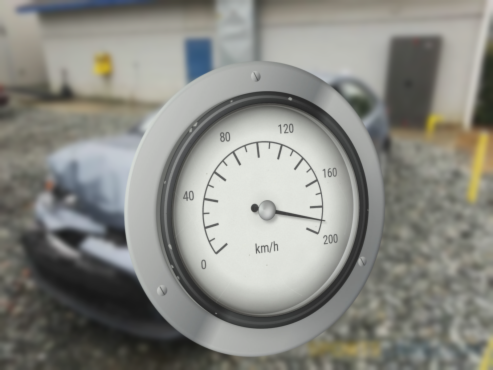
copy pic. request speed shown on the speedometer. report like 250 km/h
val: 190 km/h
